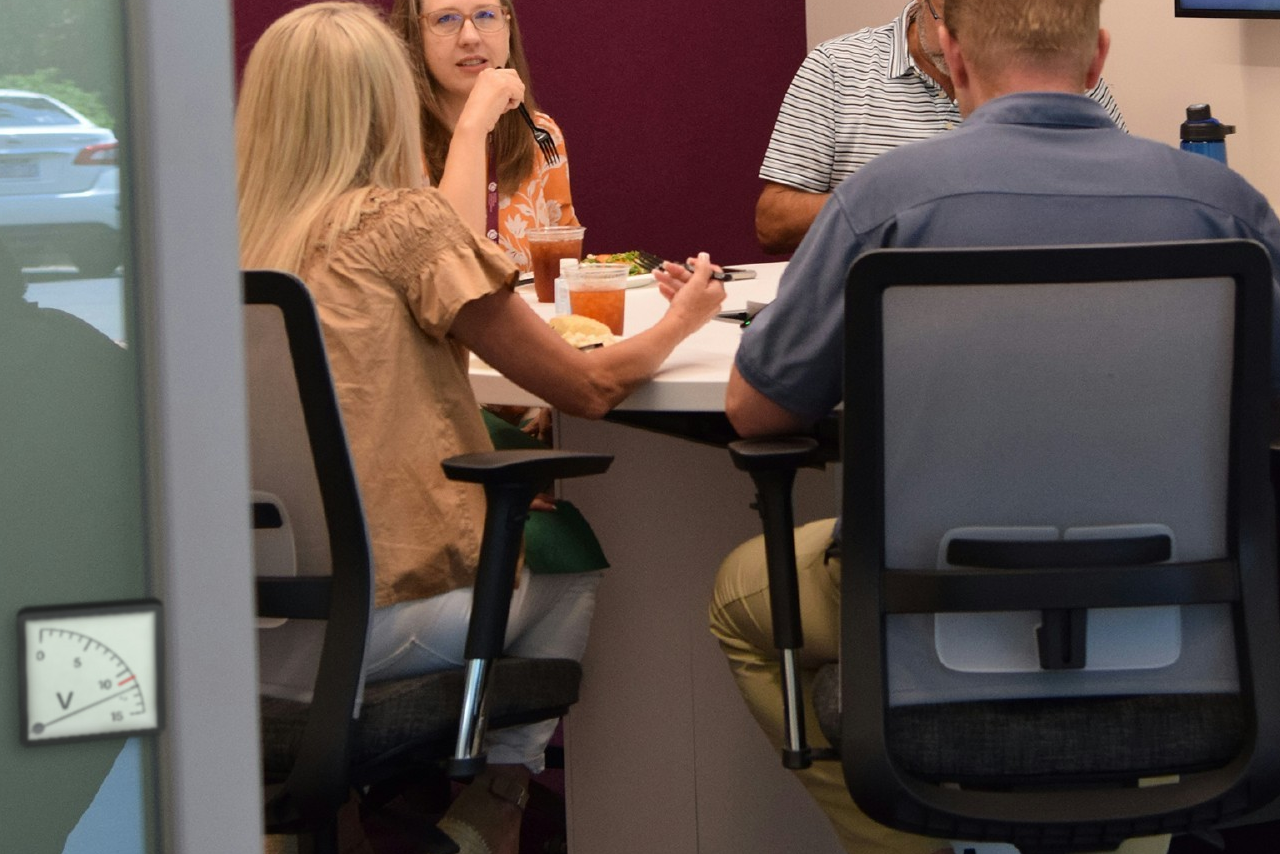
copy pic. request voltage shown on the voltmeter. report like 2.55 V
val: 12 V
